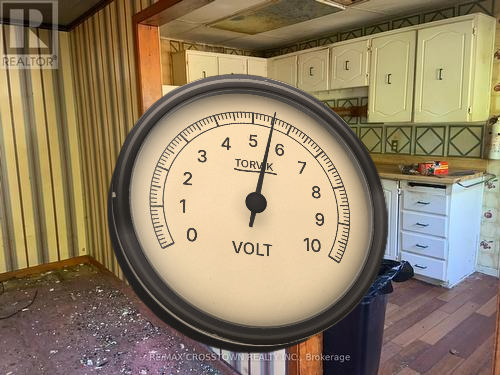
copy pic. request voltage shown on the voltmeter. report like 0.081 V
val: 5.5 V
